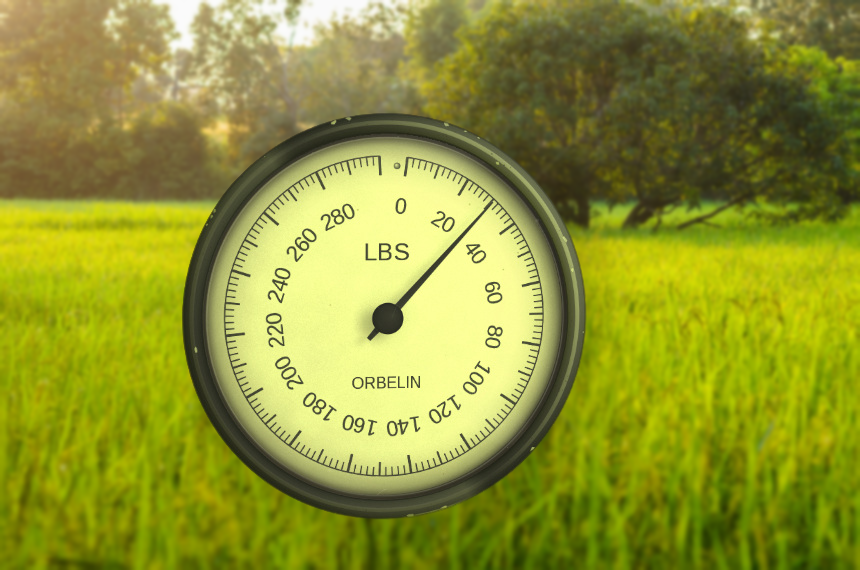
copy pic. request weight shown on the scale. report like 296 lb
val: 30 lb
